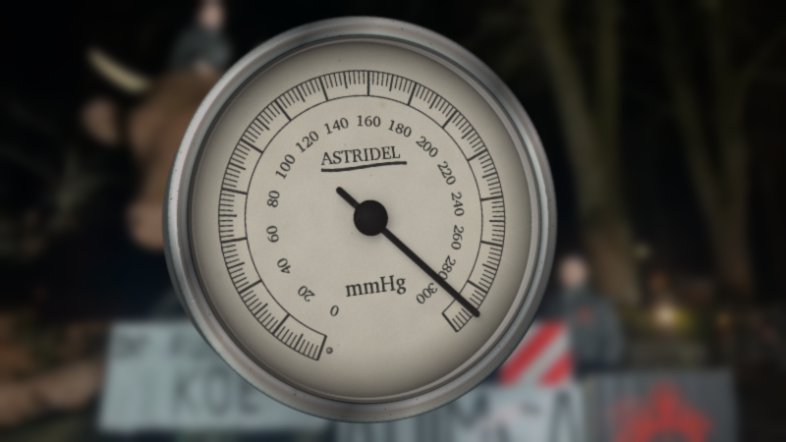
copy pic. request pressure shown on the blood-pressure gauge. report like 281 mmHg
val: 290 mmHg
